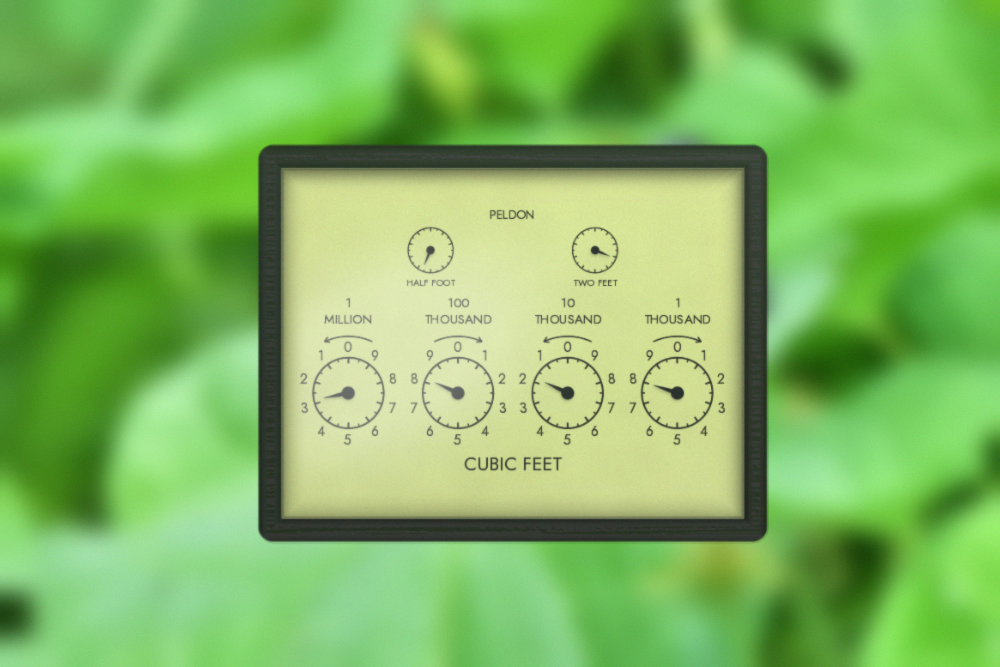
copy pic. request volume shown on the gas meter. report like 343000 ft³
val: 281800 ft³
